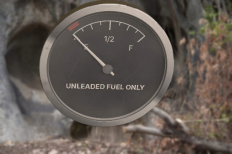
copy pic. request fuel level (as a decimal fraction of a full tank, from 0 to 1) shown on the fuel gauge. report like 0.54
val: 0
